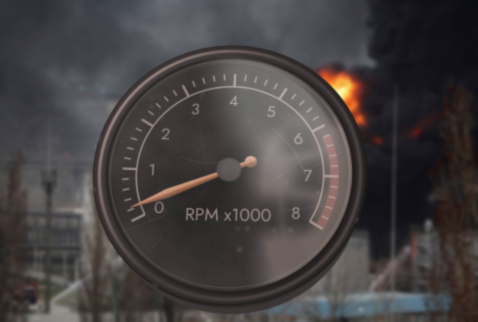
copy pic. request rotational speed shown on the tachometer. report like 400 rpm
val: 200 rpm
